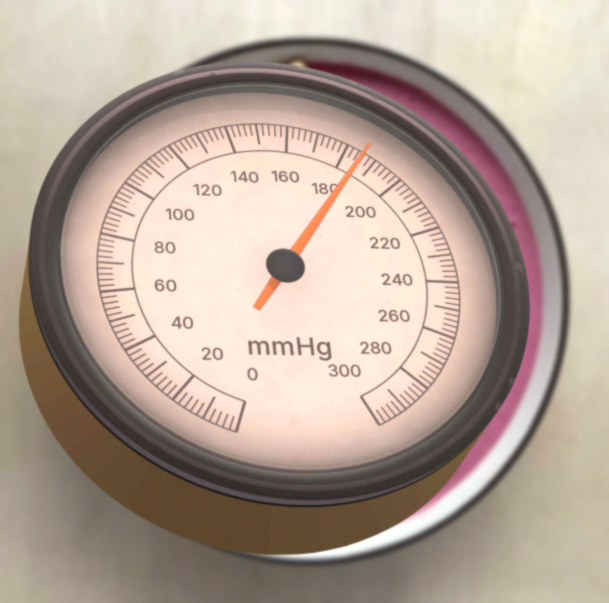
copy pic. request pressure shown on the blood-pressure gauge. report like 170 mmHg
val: 186 mmHg
